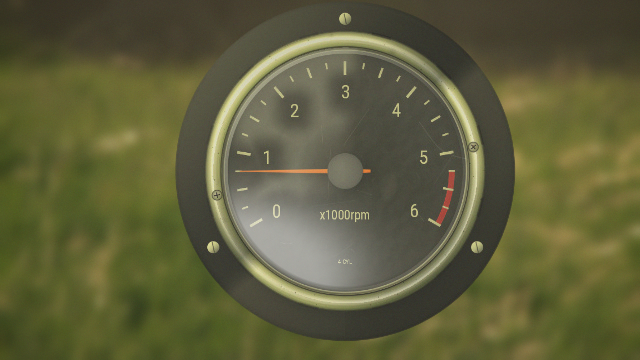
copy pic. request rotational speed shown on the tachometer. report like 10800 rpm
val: 750 rpm
